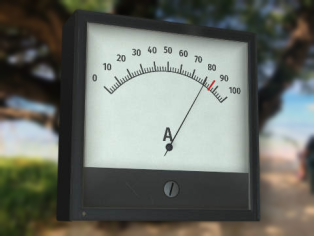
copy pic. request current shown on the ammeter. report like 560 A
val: 80 A
